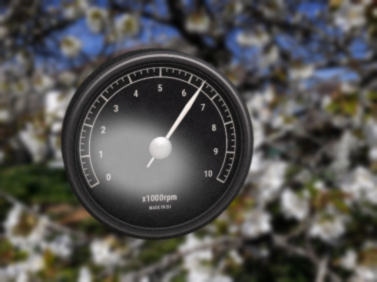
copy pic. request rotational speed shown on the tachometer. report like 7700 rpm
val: 6400 rpm
